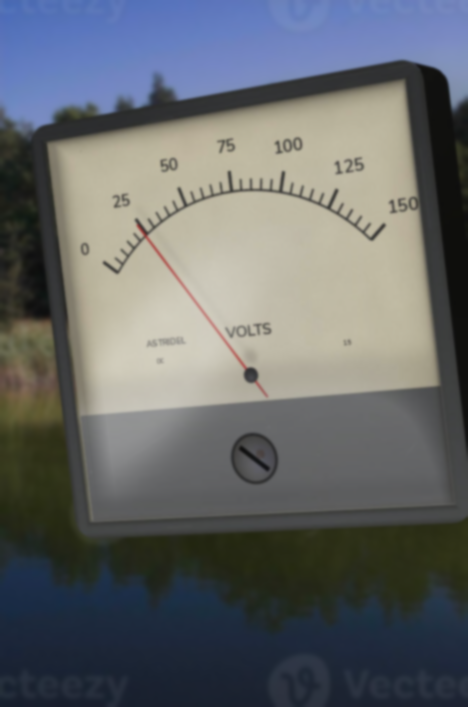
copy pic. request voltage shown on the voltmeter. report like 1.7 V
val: 25 V
